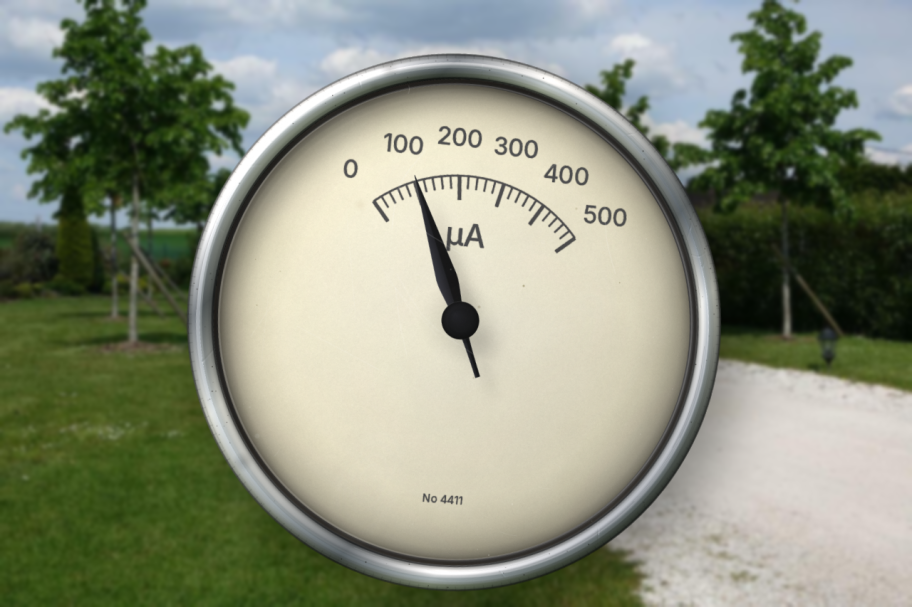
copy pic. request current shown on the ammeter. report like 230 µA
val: 100 µA
